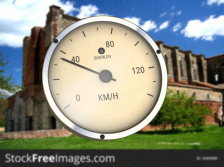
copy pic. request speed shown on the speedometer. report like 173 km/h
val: 35 km/h
